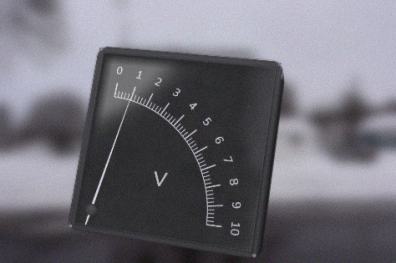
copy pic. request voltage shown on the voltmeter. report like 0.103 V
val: 1 V
